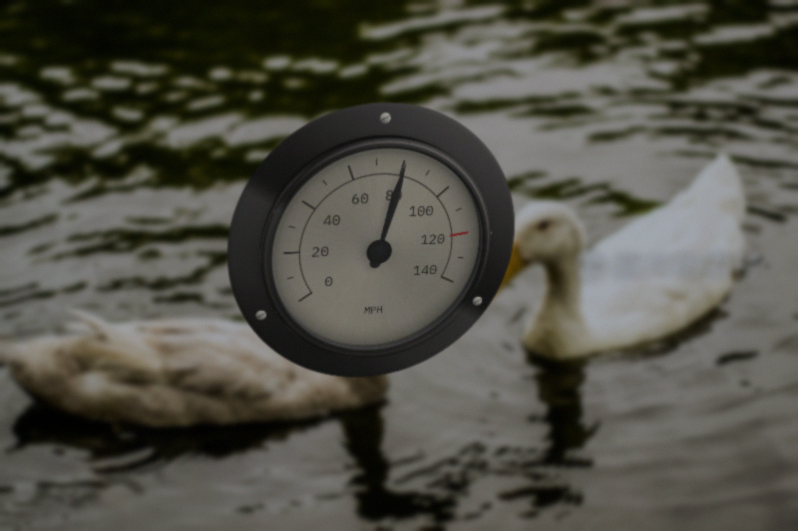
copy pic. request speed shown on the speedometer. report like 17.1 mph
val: 80 mph
